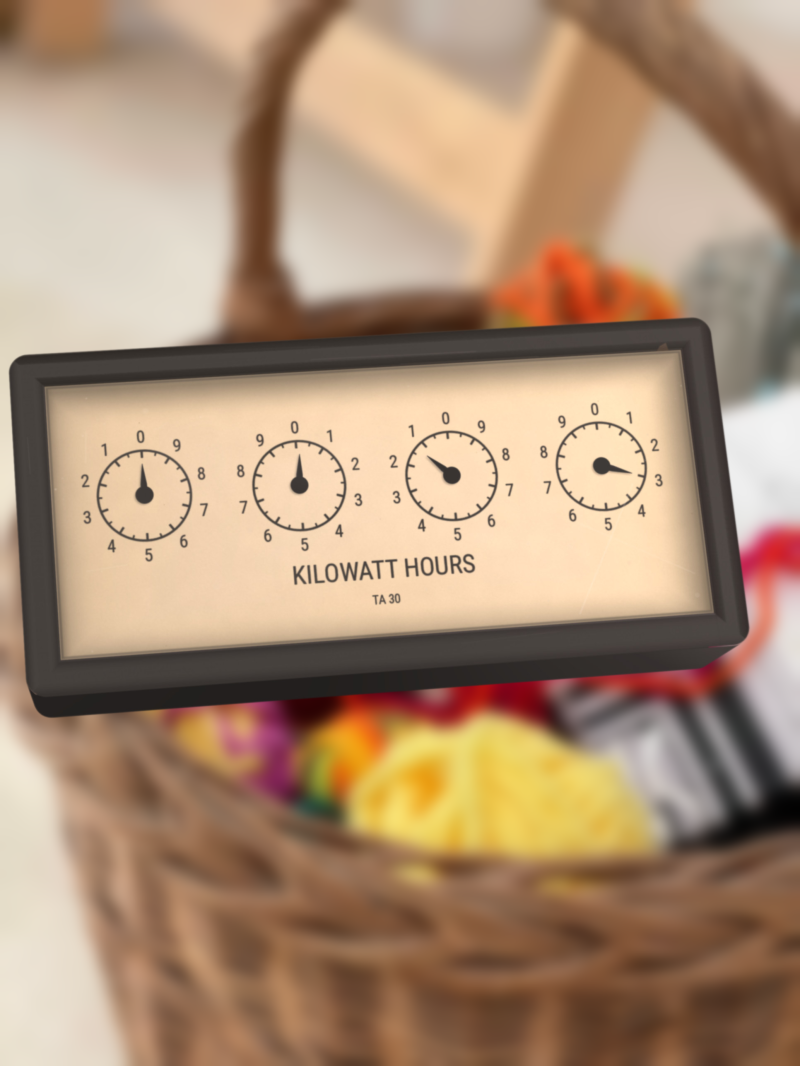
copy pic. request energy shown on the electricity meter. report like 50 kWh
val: 13 kWh
